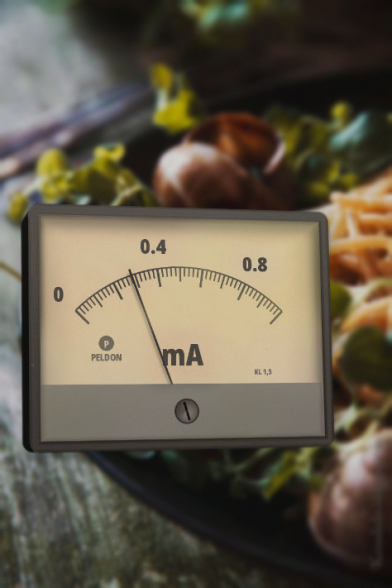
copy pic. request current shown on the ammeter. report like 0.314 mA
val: 0.28 mA
